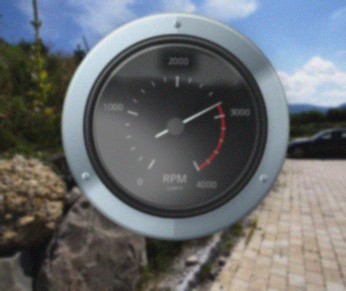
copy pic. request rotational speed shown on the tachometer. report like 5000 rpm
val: 2800 rpm
